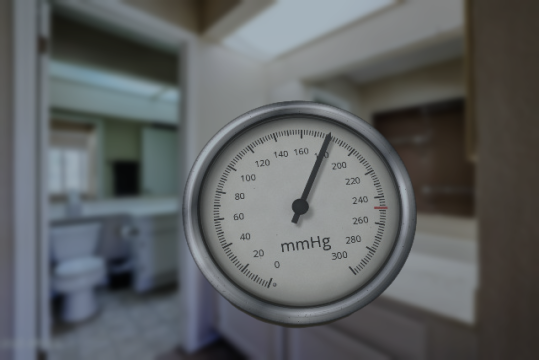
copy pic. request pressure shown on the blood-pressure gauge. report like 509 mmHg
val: 180 mmHg
